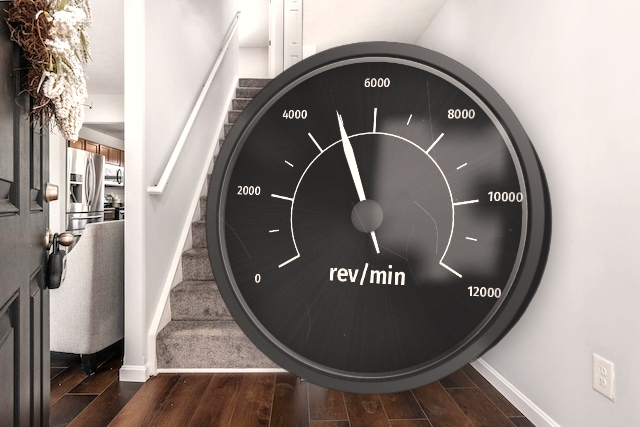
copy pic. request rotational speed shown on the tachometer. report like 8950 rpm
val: 5000 rpm
